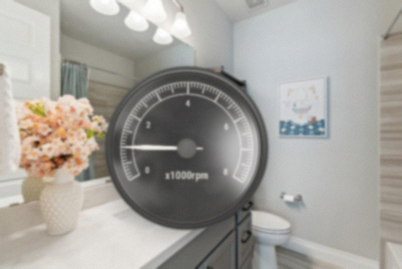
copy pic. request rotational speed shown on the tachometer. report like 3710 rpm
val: 1000 rpm
